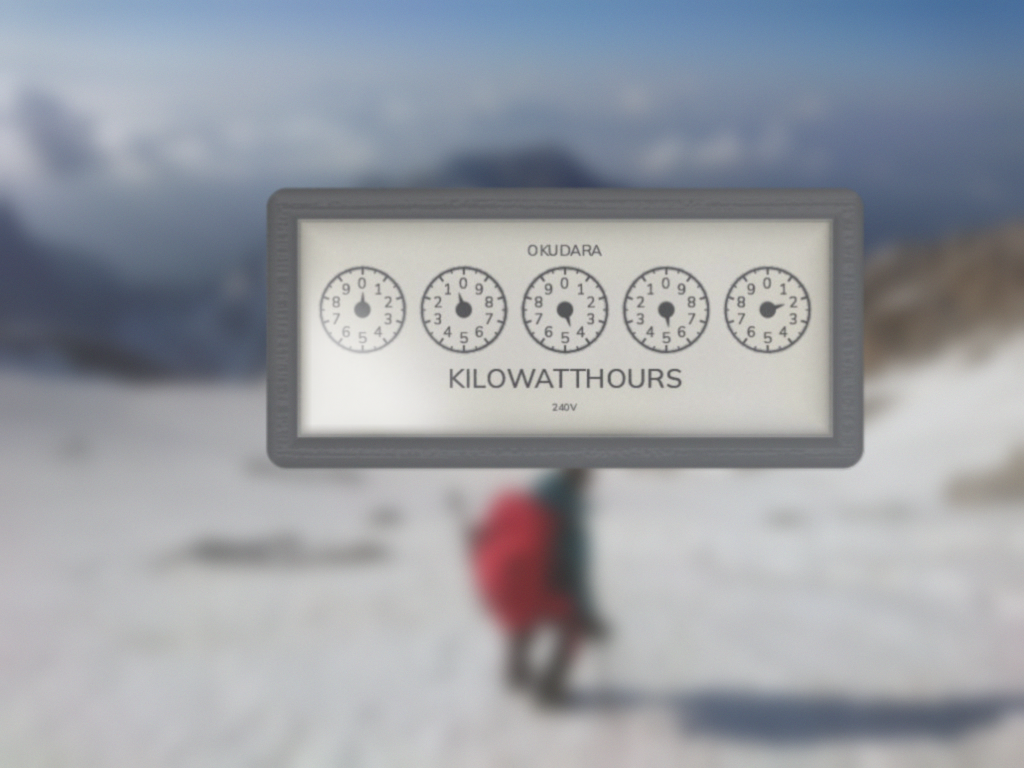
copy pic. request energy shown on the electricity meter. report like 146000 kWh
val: 452 kWh
